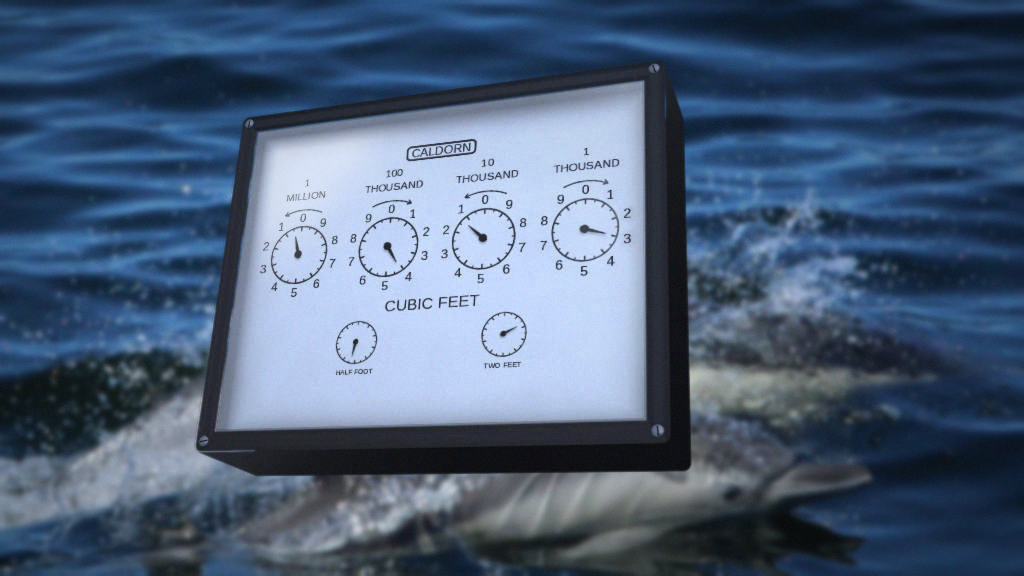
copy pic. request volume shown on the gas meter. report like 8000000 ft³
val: 41300 ft³
